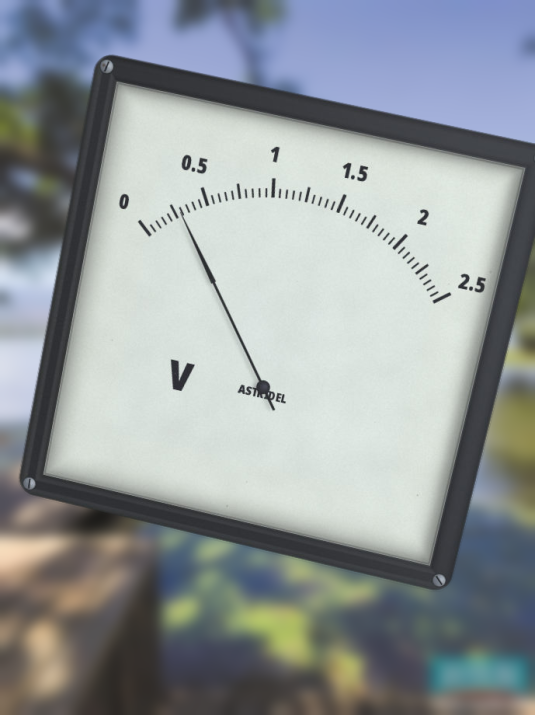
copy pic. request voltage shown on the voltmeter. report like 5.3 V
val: 0.3 V
